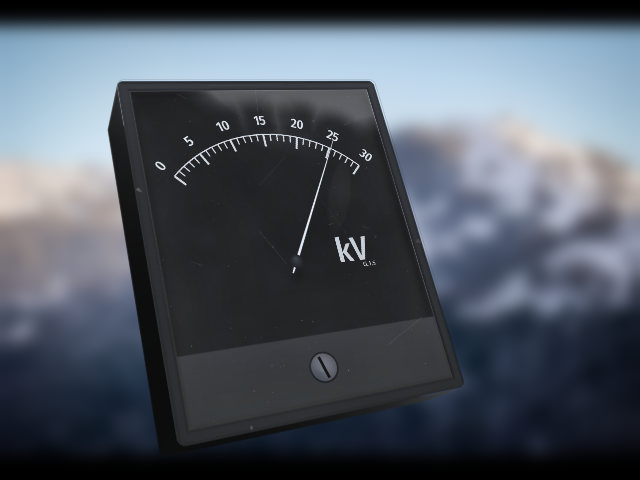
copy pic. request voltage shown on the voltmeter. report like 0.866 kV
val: 25 kV
